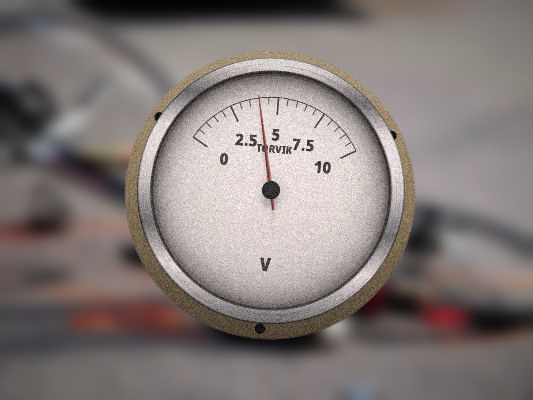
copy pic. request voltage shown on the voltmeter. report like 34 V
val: 4 V
